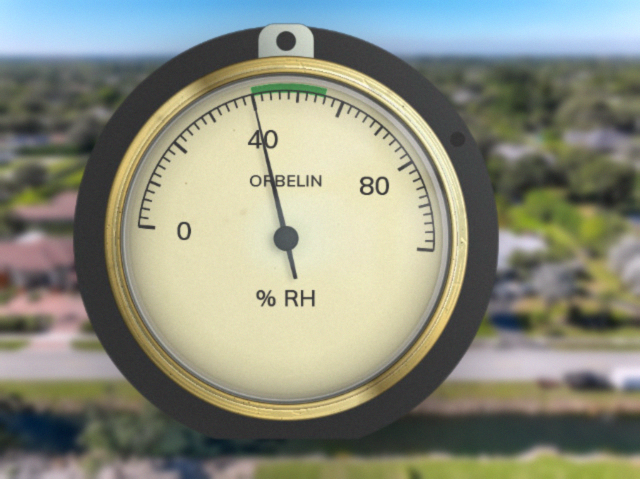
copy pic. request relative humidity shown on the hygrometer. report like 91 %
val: 40 %
